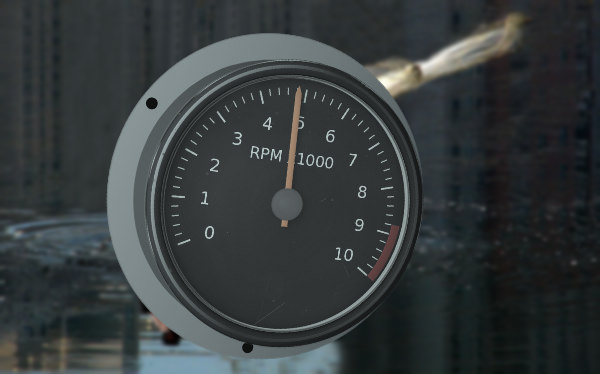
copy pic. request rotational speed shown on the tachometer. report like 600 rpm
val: 4800 rpm
